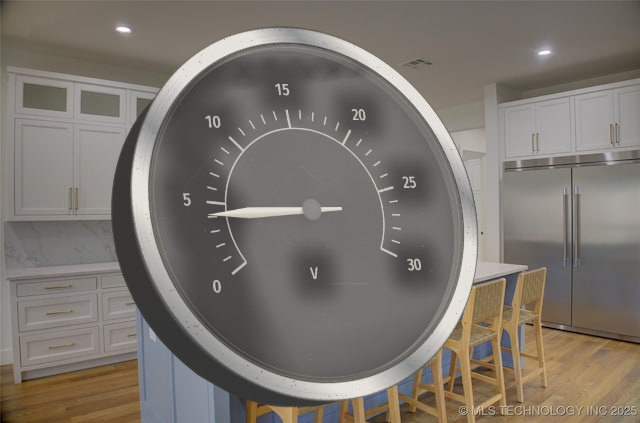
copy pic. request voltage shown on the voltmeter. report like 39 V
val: 4 V
